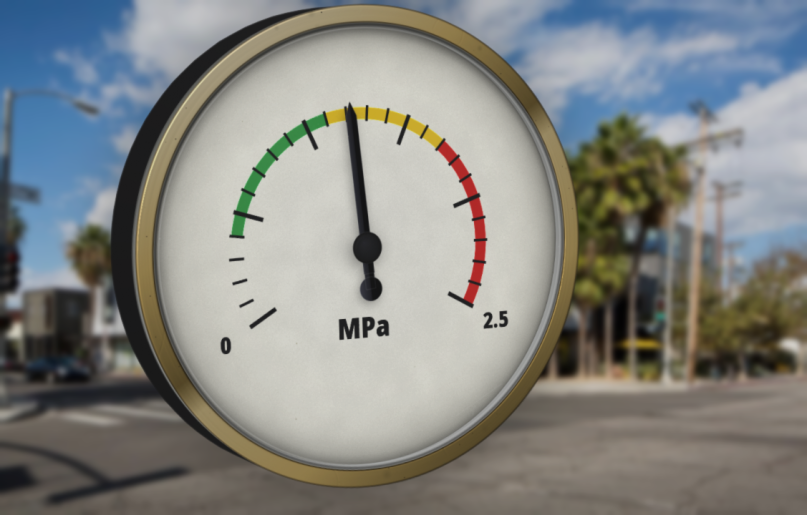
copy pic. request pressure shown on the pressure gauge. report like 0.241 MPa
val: 1.2 MPa
